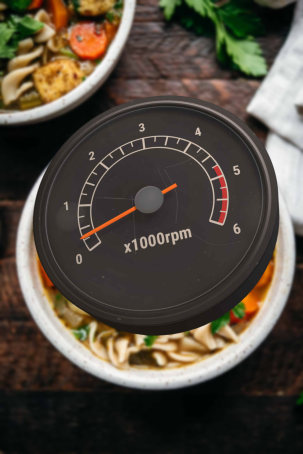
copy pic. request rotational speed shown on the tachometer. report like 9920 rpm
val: 250 rpm
